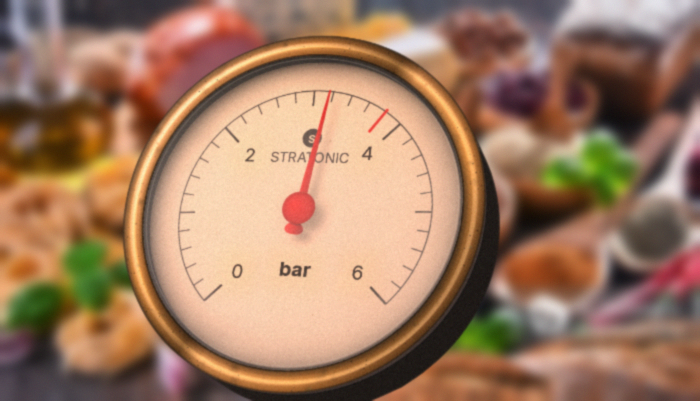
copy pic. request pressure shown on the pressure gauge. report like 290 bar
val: 3.2 bar
